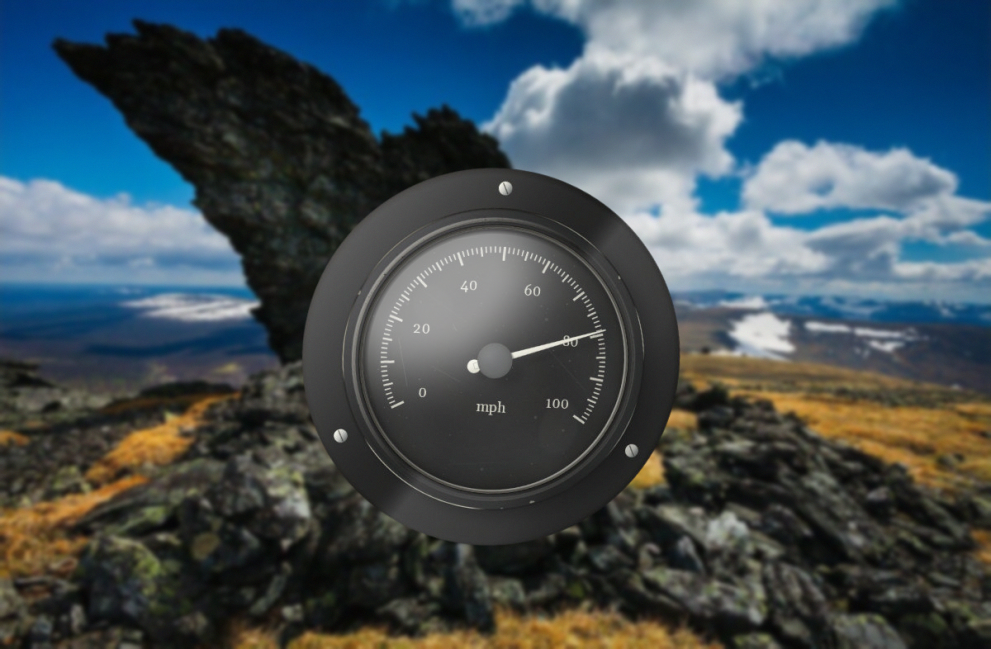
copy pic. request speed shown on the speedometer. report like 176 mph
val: 79 mph
